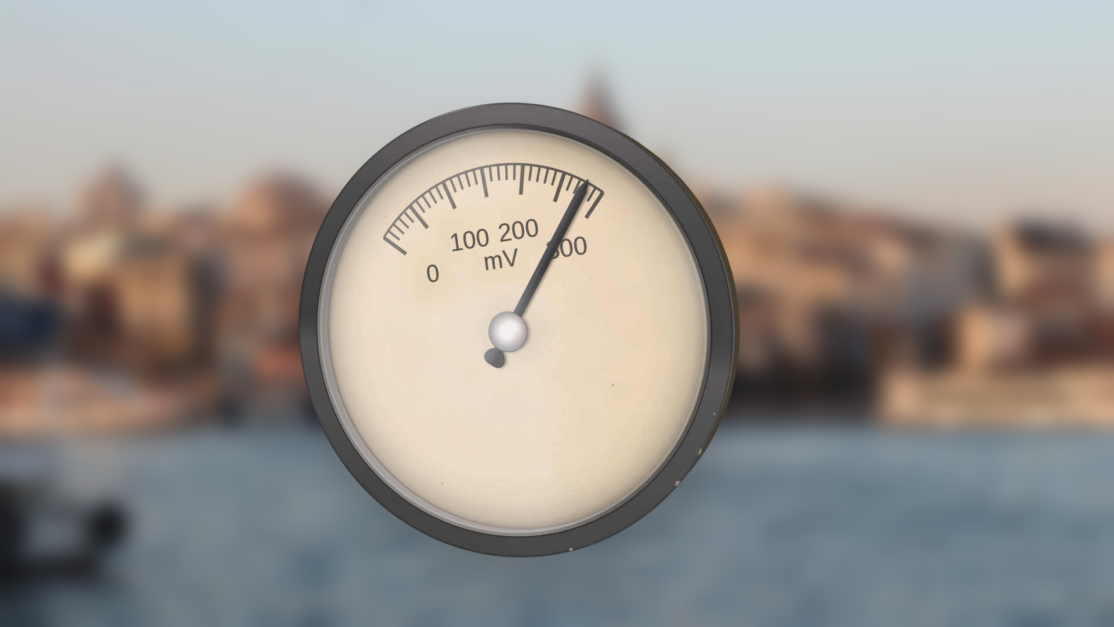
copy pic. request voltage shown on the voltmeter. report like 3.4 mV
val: 280 mV
